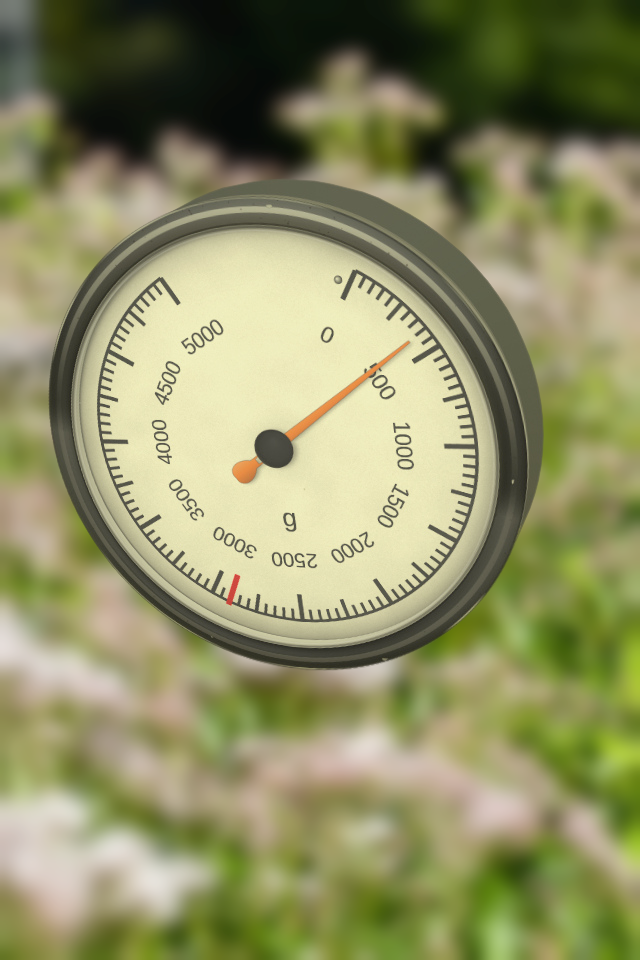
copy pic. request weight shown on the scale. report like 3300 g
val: 400 g
